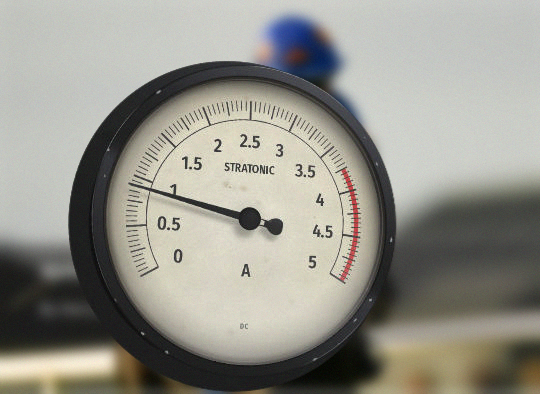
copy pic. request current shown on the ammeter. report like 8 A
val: 0.9 A
